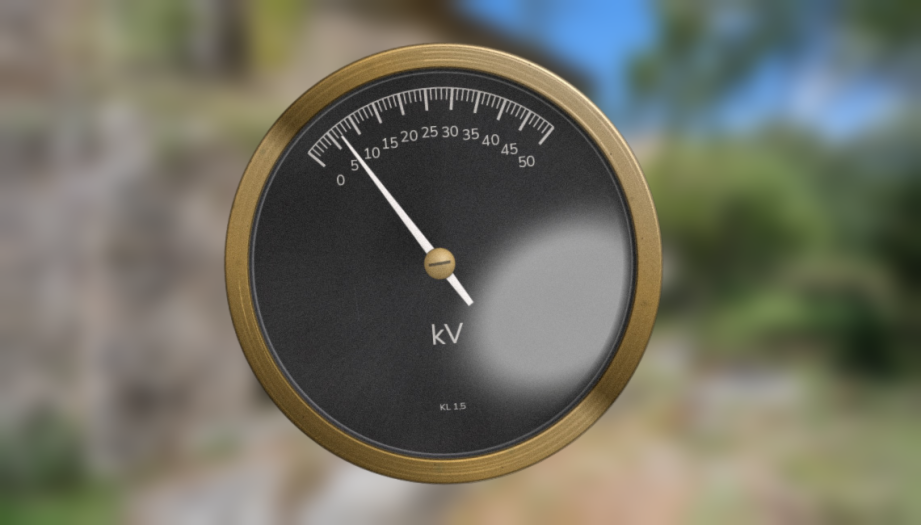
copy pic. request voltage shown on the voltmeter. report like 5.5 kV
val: 7 kV
